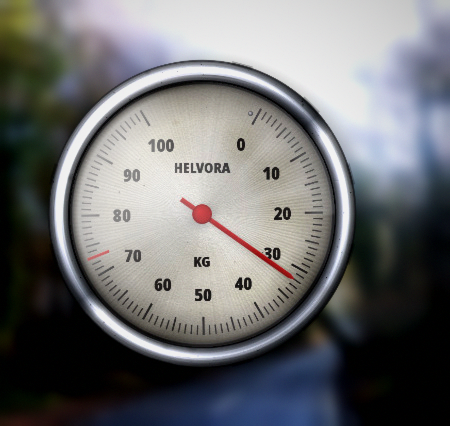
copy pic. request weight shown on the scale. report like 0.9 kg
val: 32 kg
